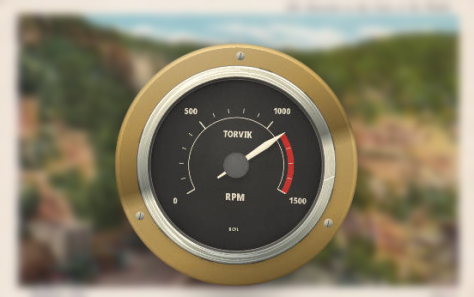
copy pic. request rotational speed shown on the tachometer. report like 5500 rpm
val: 1100 rpm
